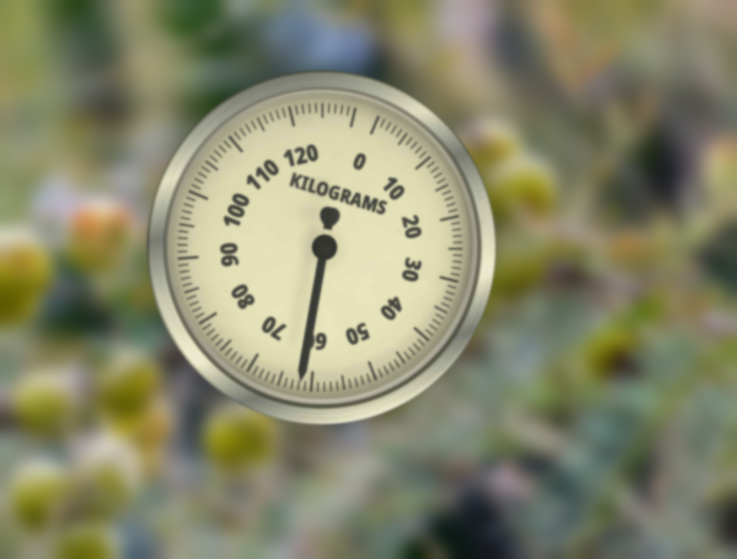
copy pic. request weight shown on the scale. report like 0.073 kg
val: 62 kg
